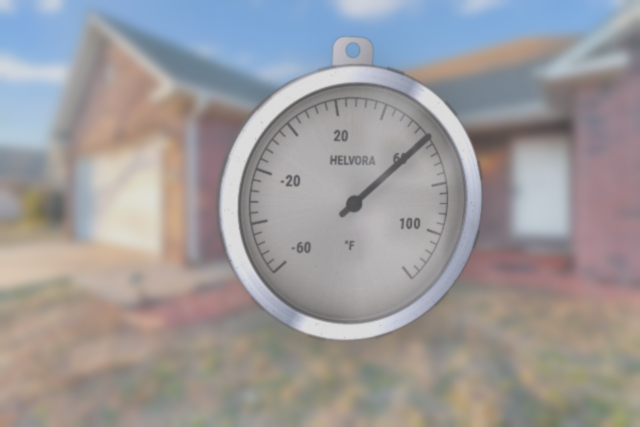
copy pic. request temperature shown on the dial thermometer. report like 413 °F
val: 60 °F
